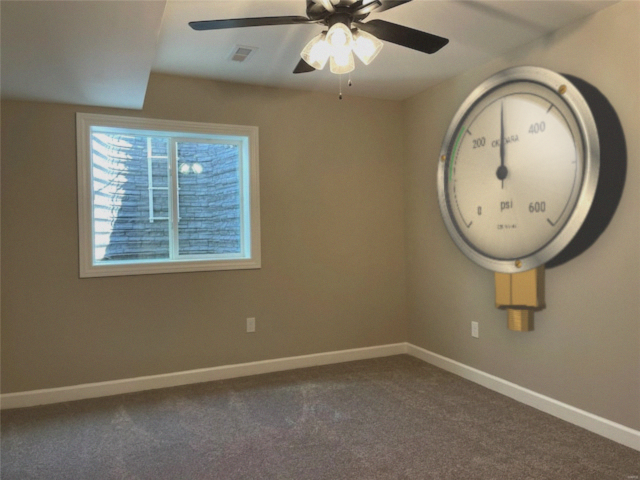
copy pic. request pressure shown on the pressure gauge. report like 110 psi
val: 300 psi
